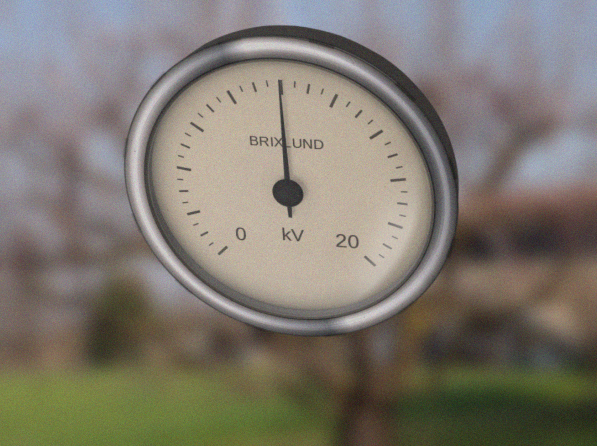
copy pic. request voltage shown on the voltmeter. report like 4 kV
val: 10 kV
